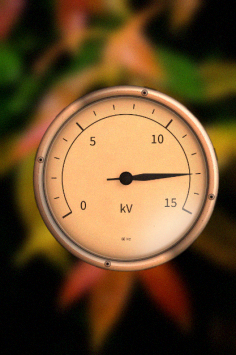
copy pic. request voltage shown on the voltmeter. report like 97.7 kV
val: 13 kV
